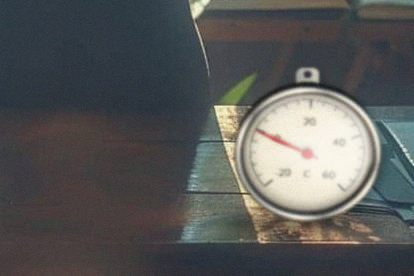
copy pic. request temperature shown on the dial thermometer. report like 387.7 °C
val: 0 °C
